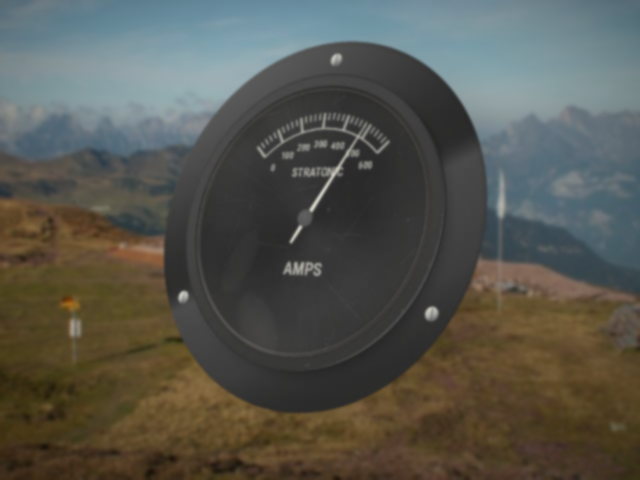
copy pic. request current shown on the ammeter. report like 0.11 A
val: 500 A
